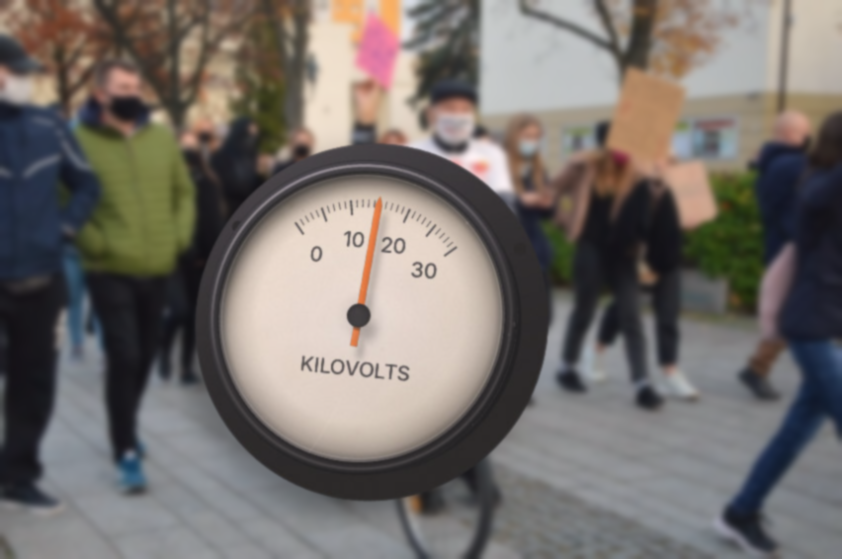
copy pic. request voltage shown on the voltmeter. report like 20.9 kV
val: 15 kV
